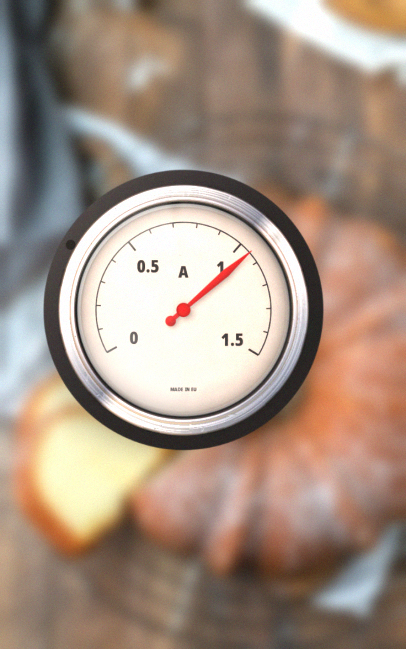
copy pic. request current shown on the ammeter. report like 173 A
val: 1.05 A
